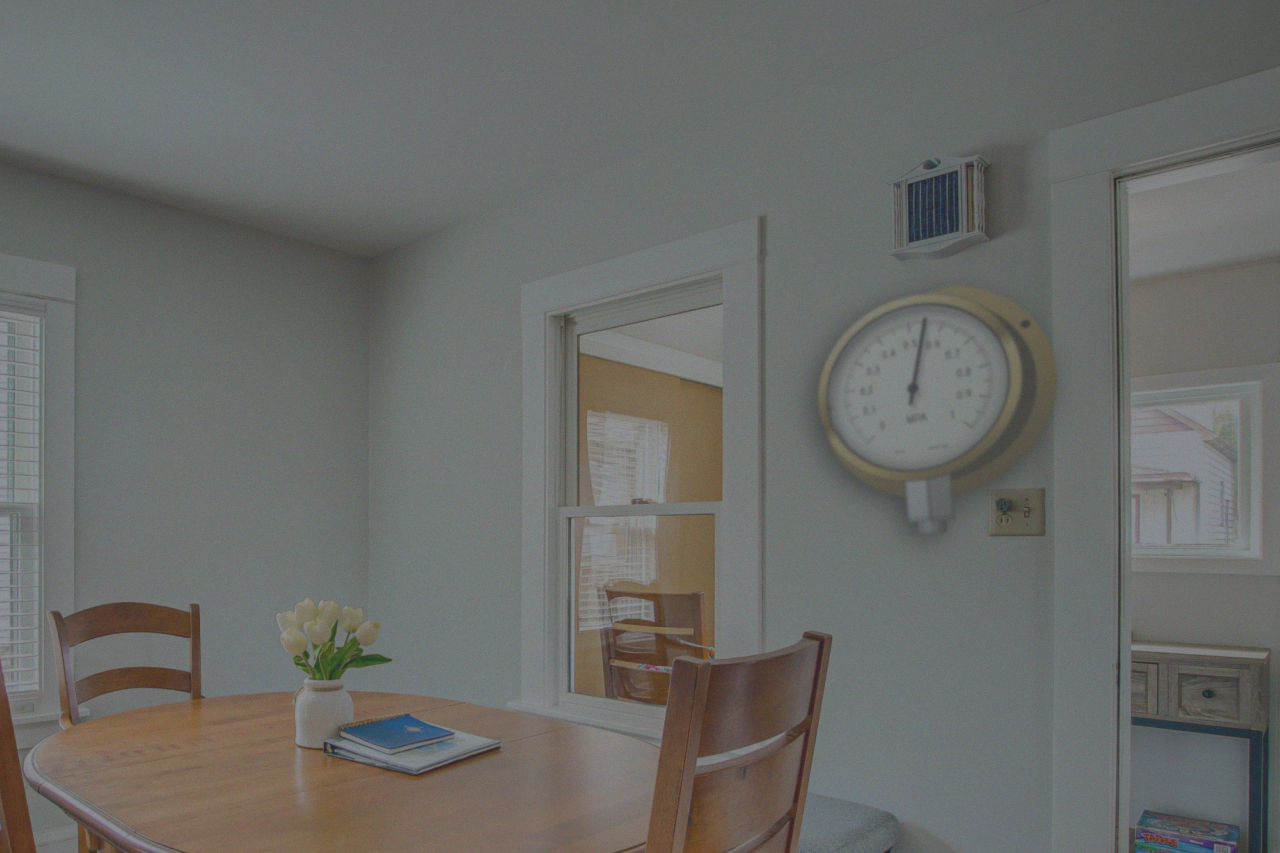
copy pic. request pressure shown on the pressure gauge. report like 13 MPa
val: 0.55 MPa
